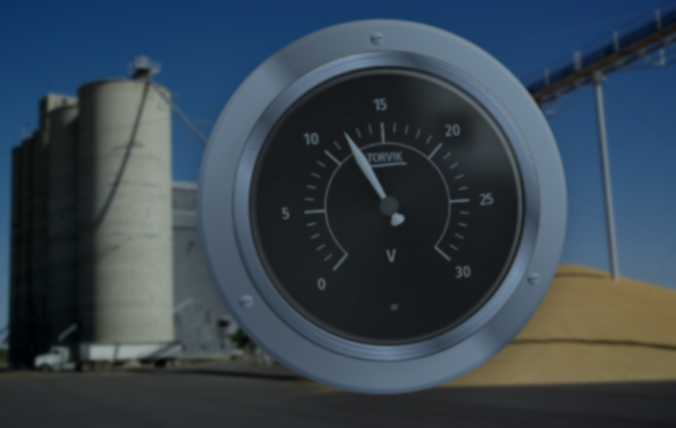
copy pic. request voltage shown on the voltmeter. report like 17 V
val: 12 V
